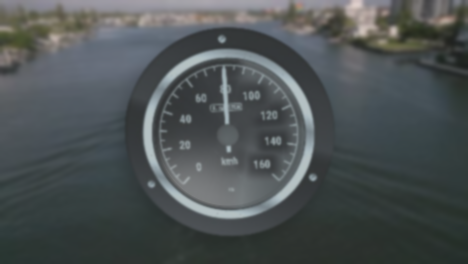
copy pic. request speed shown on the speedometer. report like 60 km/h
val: 80 km/h
